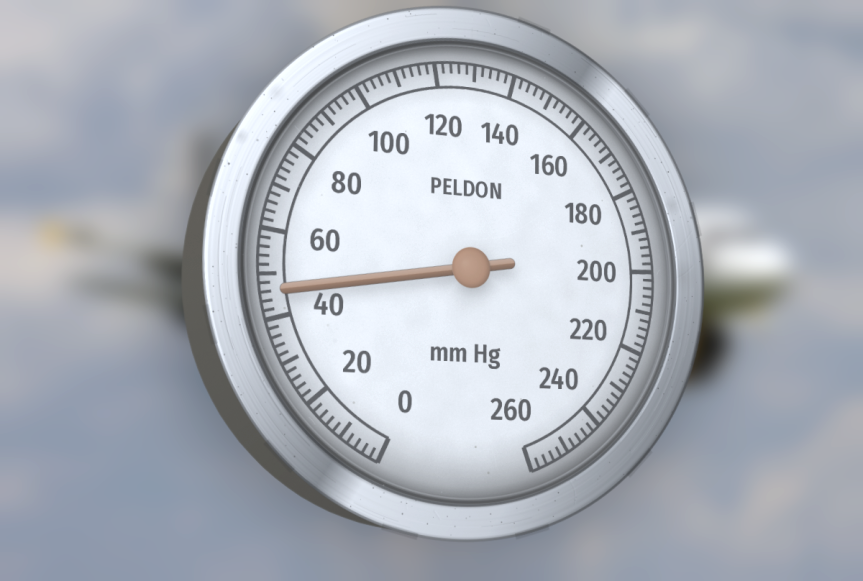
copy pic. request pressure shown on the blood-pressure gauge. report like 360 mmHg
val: 46 mmHg
